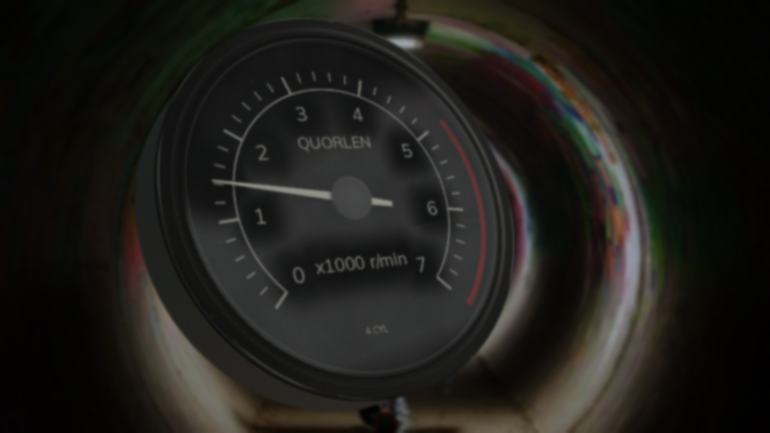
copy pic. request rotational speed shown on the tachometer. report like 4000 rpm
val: 1400 rpm
